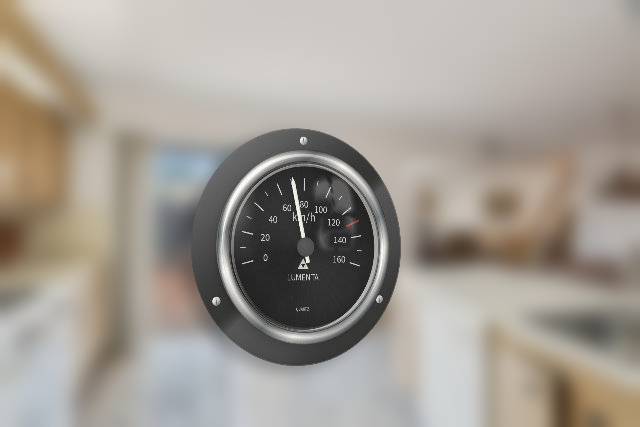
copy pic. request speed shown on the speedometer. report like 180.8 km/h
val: 70 km/h
